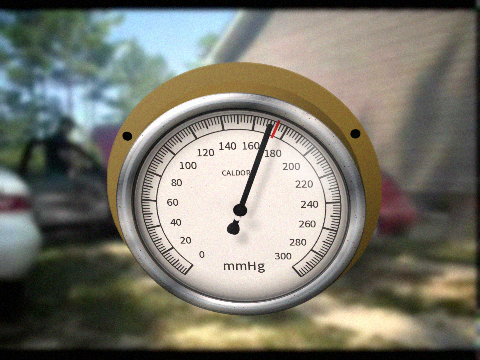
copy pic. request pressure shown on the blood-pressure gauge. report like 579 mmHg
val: 170 mmHg
